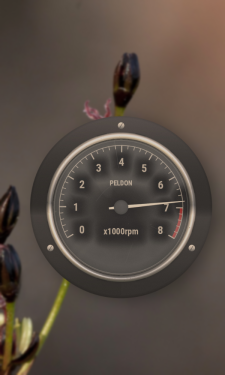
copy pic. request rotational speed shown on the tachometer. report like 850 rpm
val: 6800 rpm
